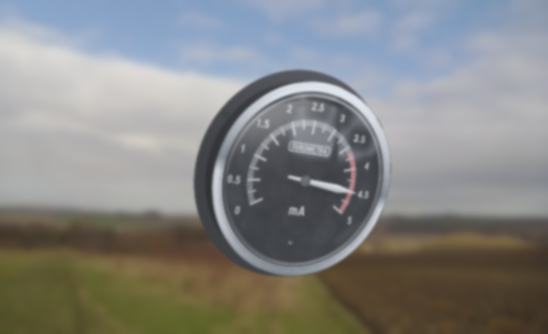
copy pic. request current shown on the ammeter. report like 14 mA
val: 4.5 mA
